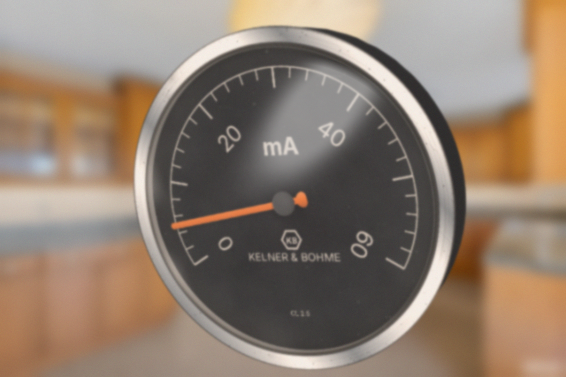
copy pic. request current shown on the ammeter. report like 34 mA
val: 5 mA
